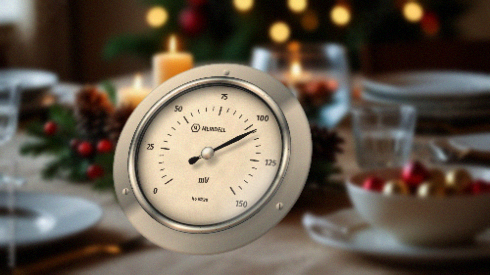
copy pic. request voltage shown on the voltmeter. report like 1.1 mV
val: 105 mV
